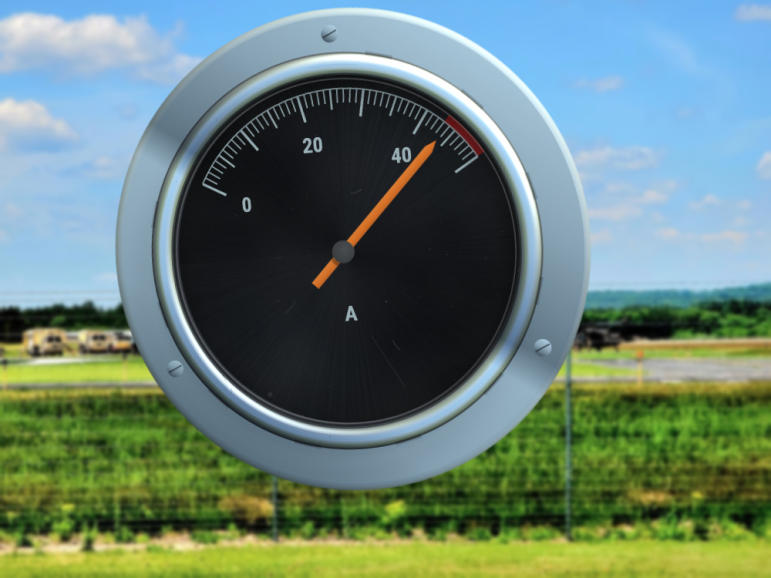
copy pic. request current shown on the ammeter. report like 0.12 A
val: 44 A
